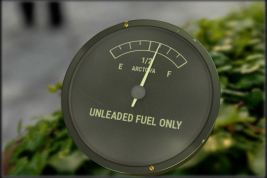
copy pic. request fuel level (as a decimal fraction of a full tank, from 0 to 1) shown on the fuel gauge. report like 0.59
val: 0.625
